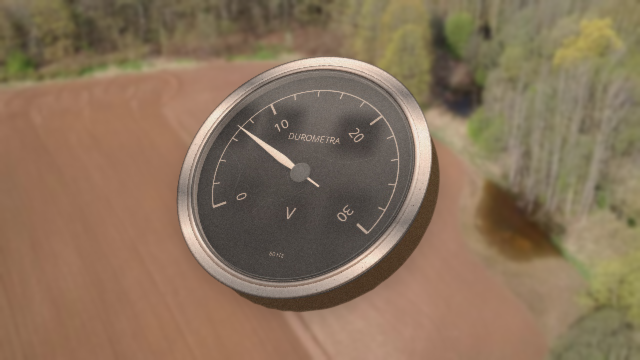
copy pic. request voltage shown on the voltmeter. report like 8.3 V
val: 7 V
